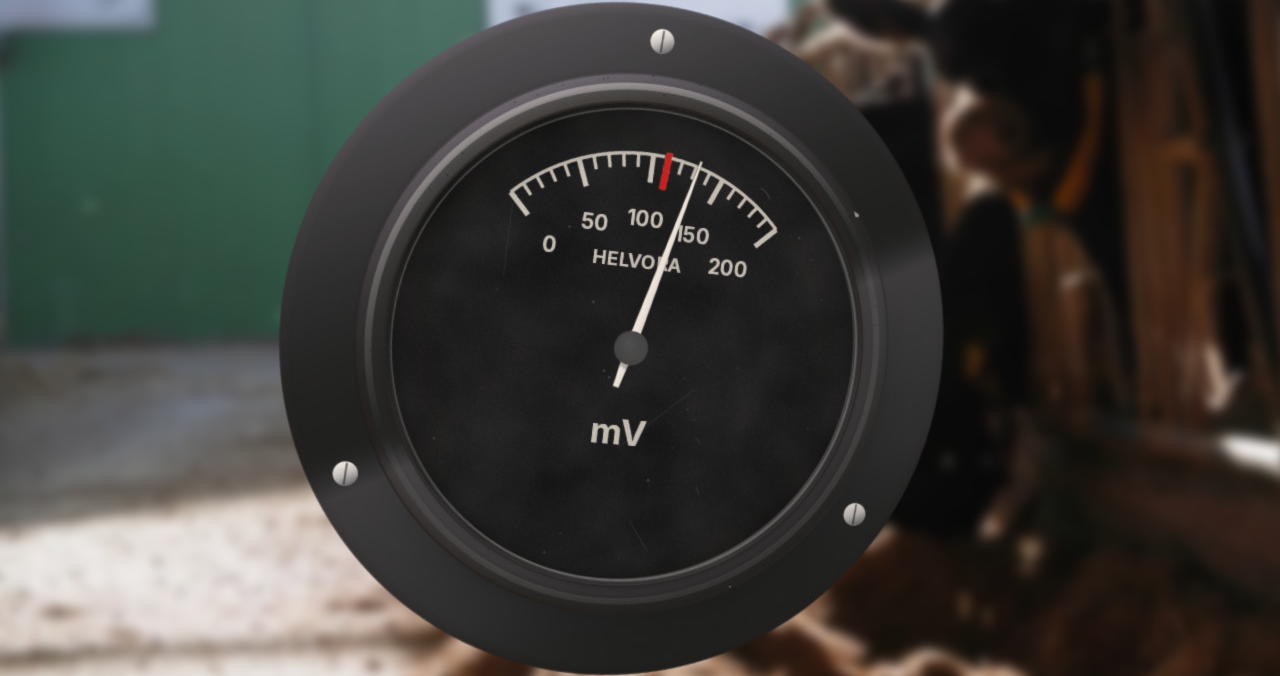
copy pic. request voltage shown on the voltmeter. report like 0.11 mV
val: 130 mV
